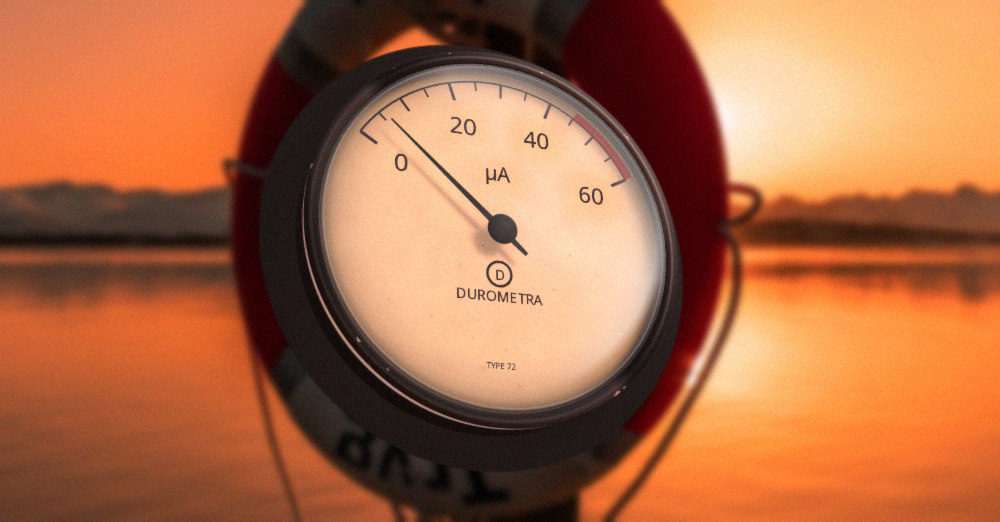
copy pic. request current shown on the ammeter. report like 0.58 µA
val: 5 µA
